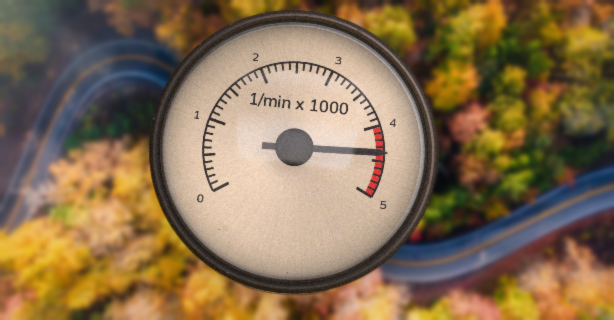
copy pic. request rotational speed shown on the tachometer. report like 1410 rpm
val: 4400 rpm
